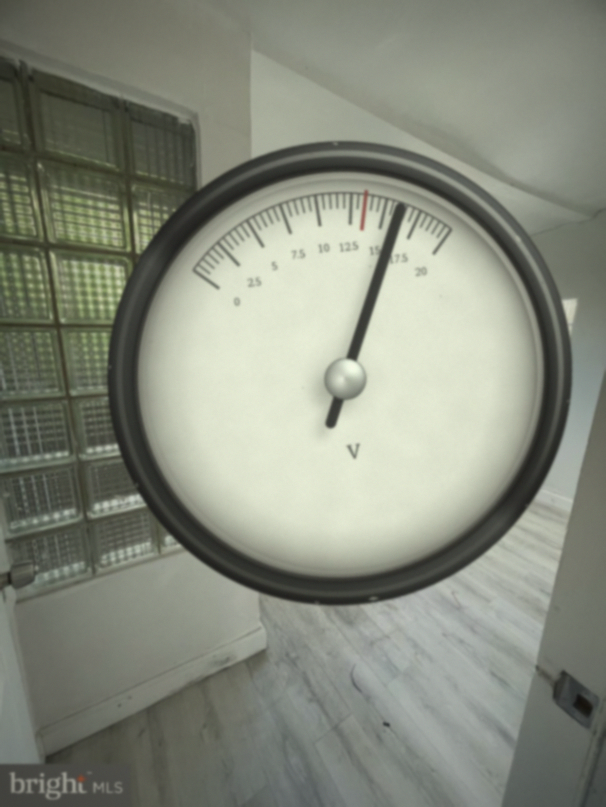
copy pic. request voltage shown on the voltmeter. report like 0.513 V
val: 16 V
